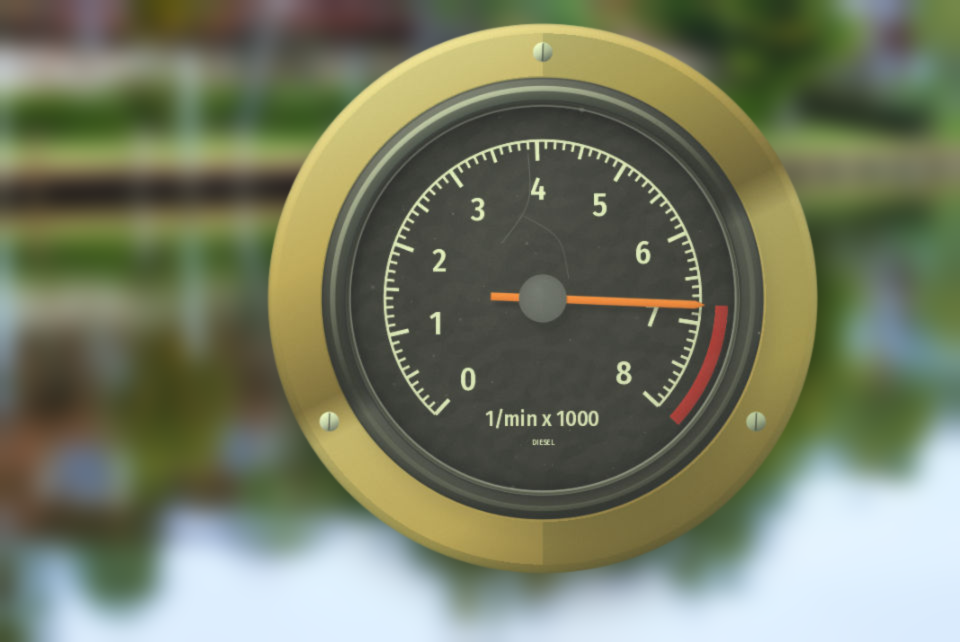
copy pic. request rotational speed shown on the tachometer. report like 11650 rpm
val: 6800 rpm
